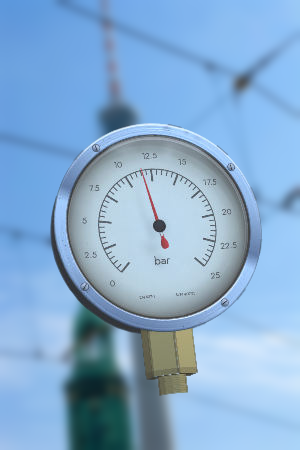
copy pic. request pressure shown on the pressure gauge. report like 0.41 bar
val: 11.5 bar
